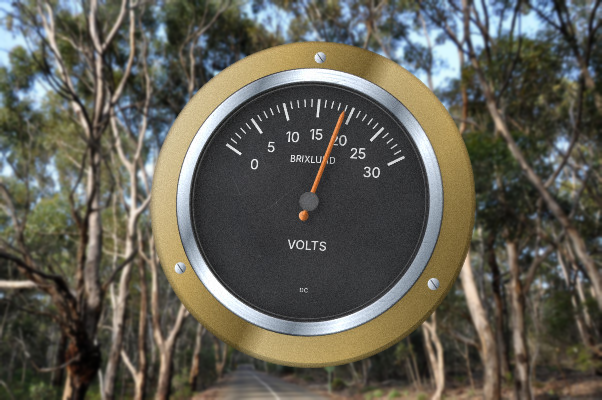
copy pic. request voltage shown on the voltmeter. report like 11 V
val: 19 V
